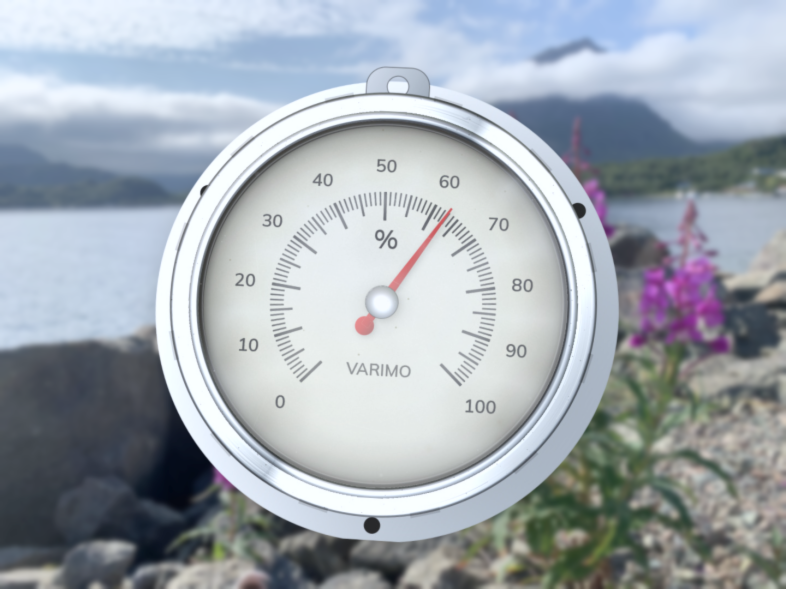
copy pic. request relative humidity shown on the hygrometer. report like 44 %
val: 63 %
